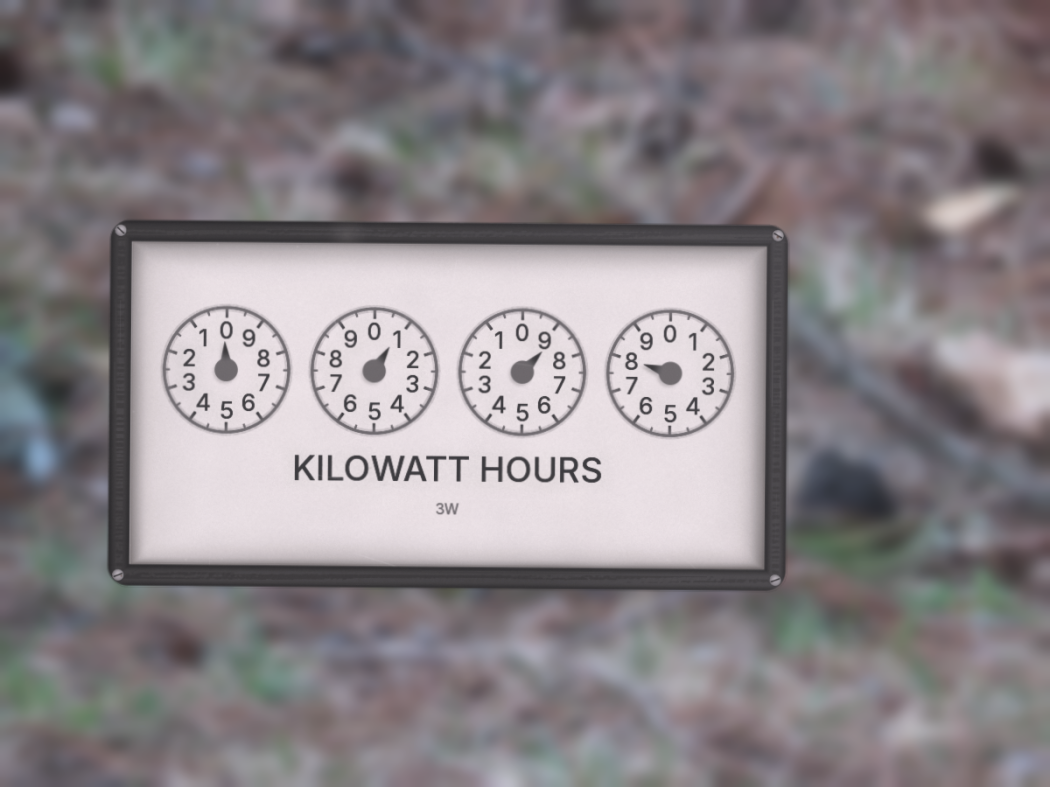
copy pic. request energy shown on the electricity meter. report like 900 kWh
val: 88 kWh
